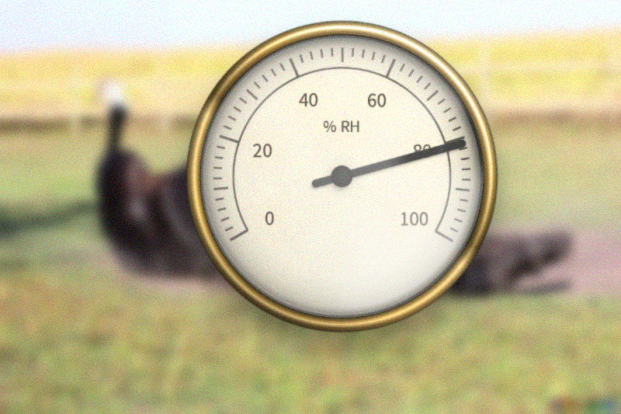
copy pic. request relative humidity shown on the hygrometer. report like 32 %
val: 81 %
